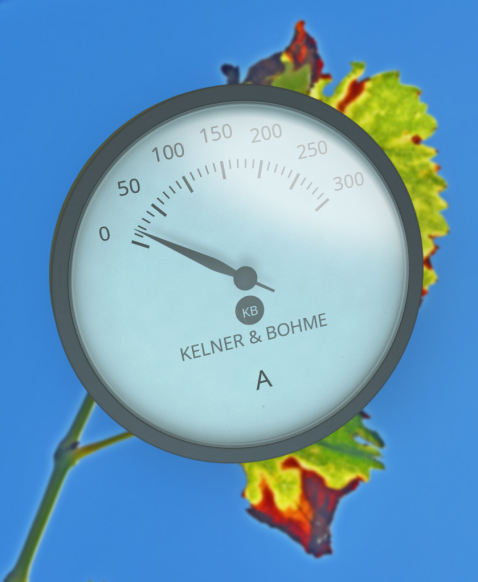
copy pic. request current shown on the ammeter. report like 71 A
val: 15 A
